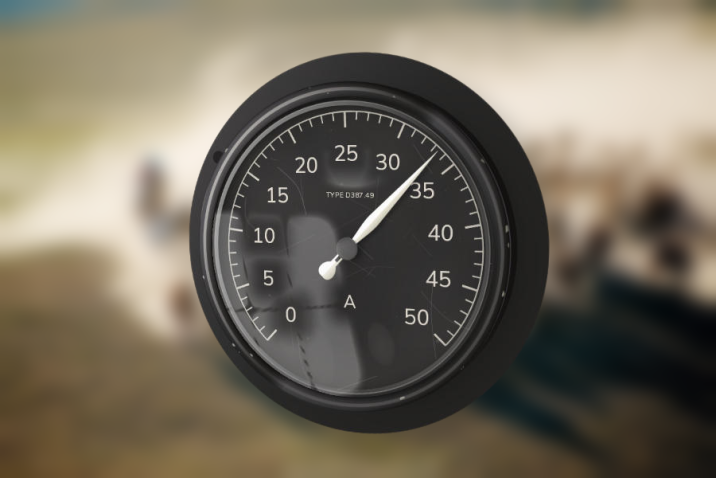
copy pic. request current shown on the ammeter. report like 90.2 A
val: 33.5 A
